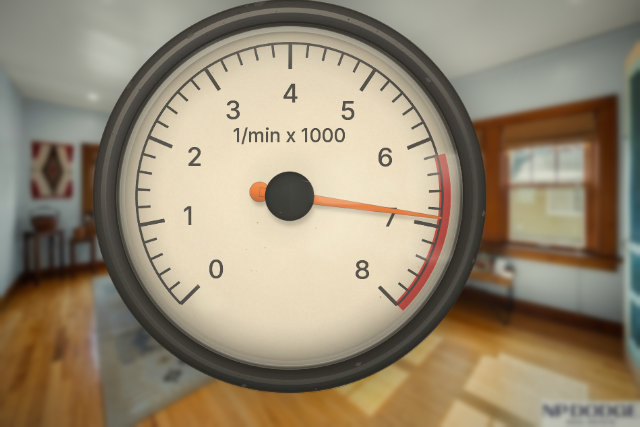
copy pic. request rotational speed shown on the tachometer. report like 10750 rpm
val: 6900 rpm
